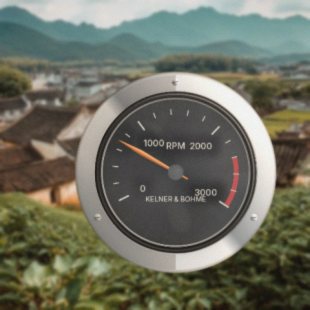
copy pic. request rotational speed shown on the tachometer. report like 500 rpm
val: 700 rpm
